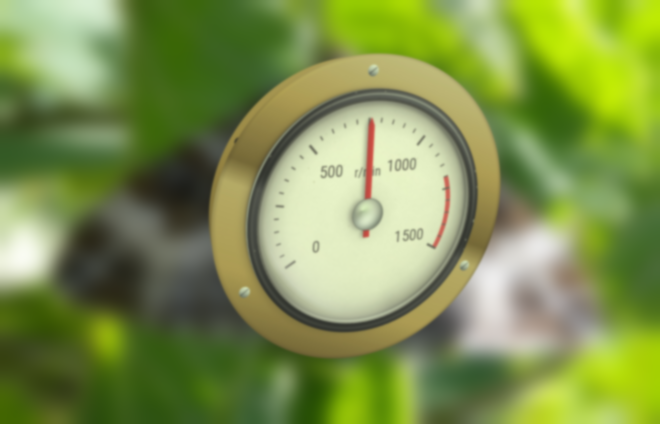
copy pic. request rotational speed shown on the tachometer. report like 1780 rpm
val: 750 rpm
